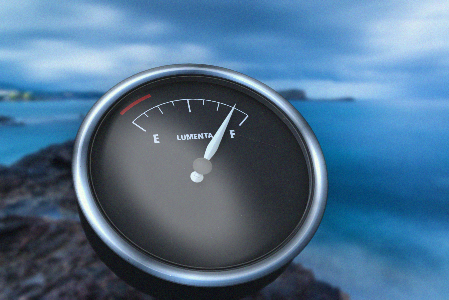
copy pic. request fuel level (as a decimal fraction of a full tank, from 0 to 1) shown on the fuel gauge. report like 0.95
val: 0.875
